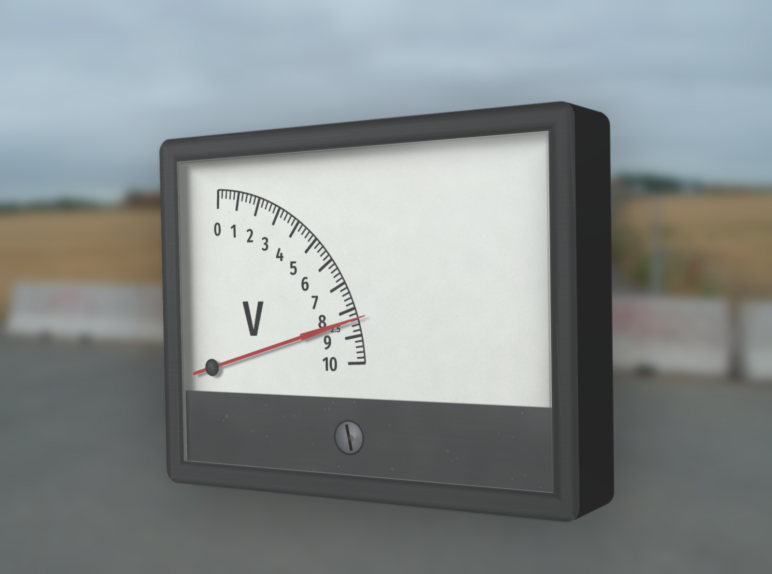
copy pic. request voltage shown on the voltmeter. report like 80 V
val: 8.4 V
